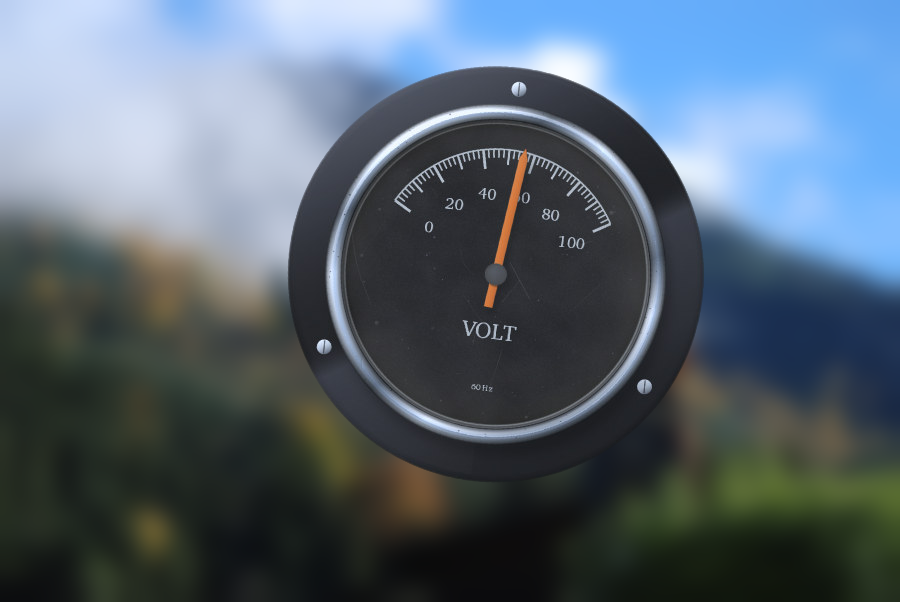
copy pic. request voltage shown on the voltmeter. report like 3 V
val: 56 V
